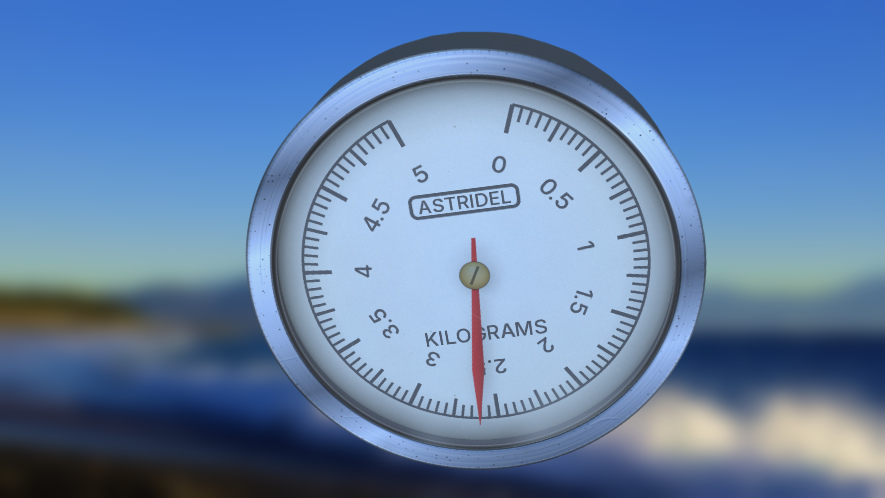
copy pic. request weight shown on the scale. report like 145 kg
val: 2.6 kg
